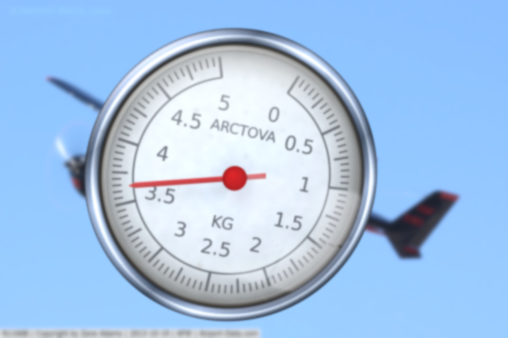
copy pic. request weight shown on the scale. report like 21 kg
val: 3.65 kg
